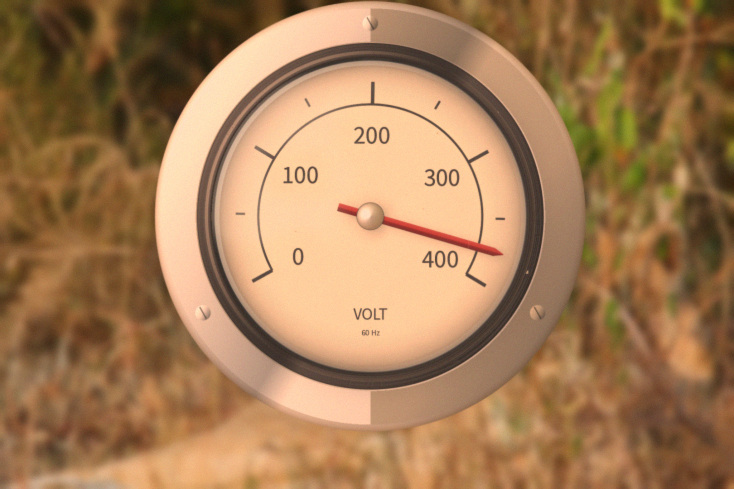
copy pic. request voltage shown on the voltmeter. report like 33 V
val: 375 V
